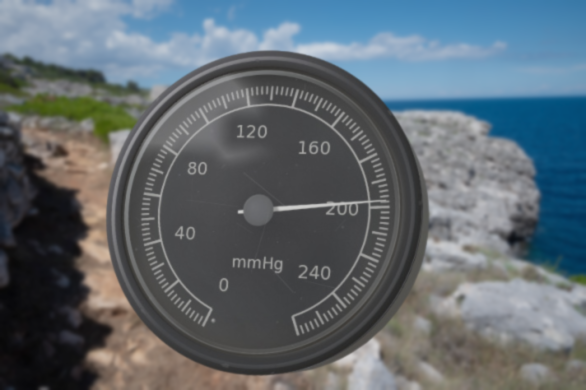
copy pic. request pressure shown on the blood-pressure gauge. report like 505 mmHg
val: 198 mmHg
